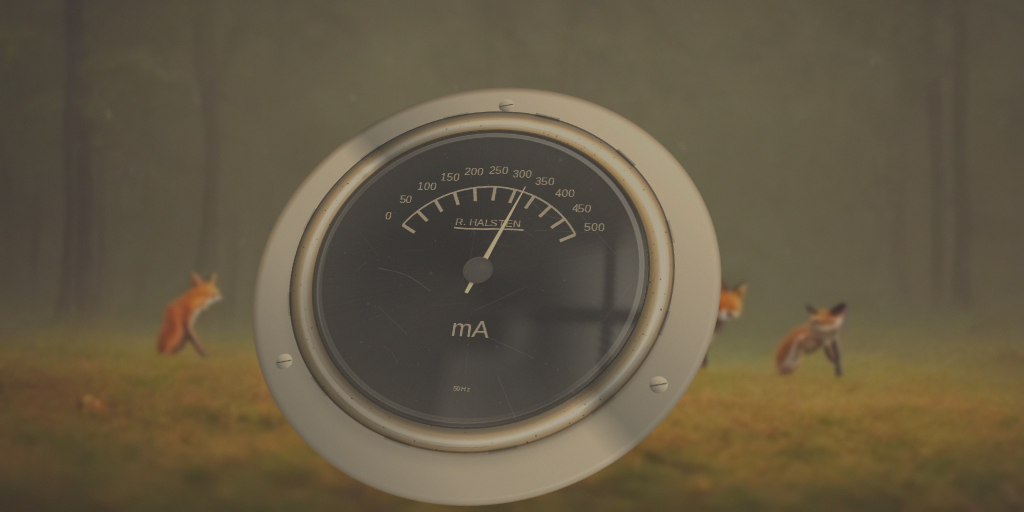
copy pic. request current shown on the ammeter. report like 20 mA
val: 325 mA
